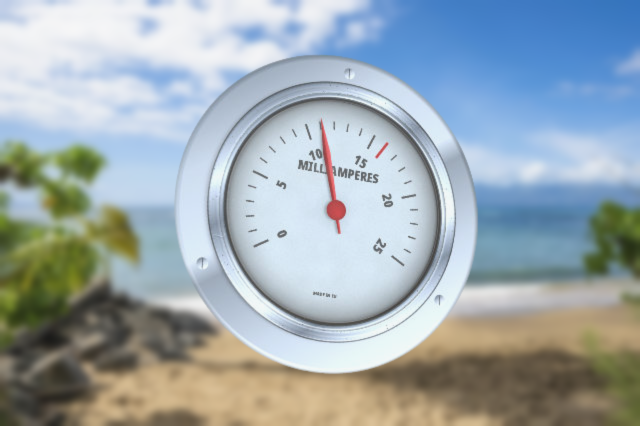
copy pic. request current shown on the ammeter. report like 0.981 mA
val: 11 mA
